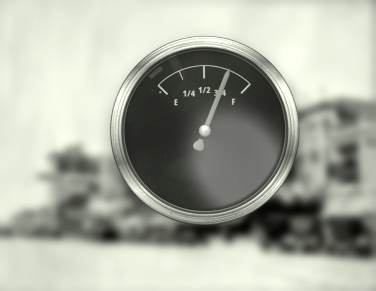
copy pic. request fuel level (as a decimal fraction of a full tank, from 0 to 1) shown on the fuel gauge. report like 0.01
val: 0.75
